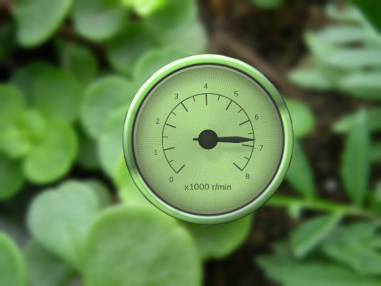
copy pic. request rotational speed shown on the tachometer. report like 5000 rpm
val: 6750 rpm
